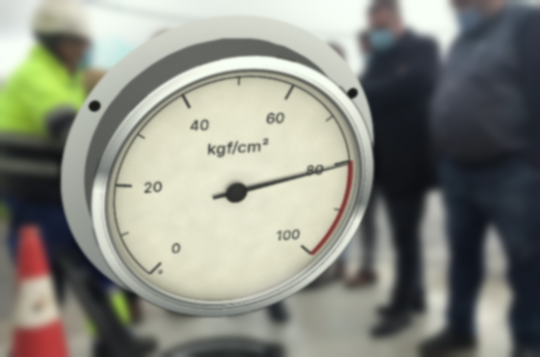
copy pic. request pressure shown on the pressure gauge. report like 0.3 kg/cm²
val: 80 kg/cm²
